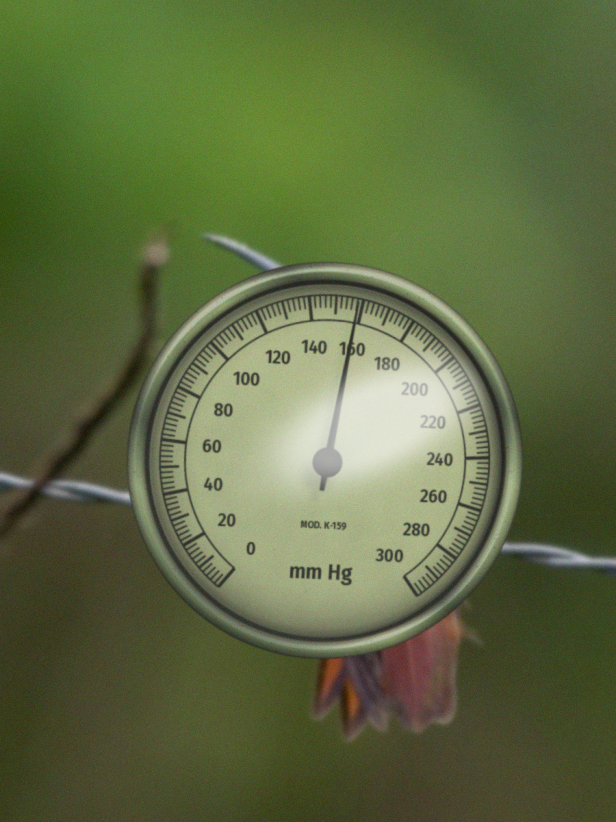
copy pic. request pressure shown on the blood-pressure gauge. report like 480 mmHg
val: 158 mmHg
